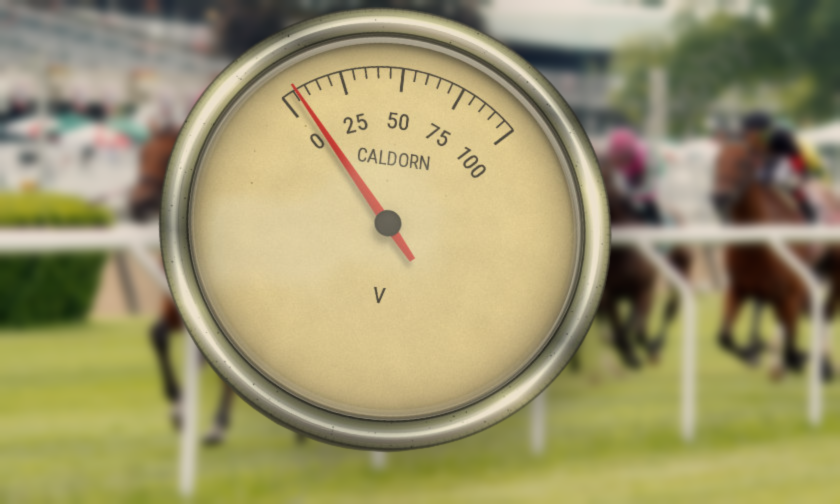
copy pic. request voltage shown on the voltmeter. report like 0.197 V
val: 5 V
